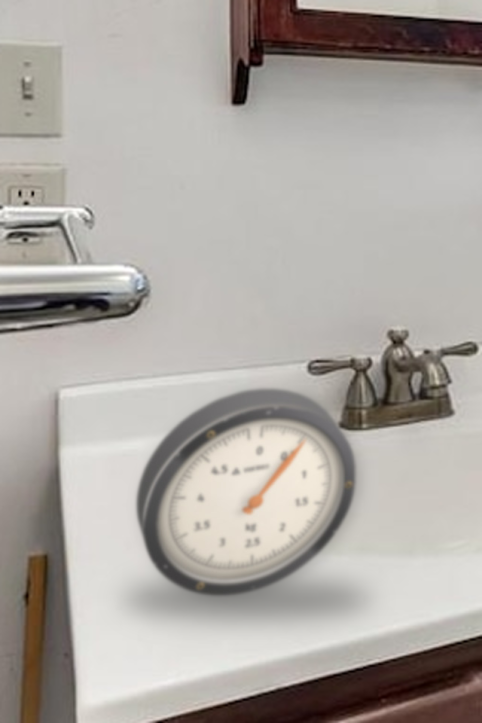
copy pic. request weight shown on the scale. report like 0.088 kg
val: 0.5 kg
